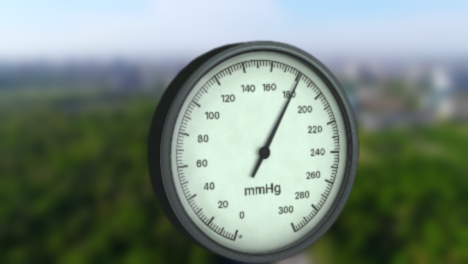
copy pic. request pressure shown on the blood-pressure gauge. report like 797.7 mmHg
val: 180 mmHg
